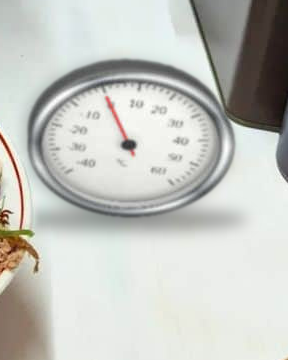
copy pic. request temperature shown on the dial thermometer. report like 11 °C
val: 0 °C
